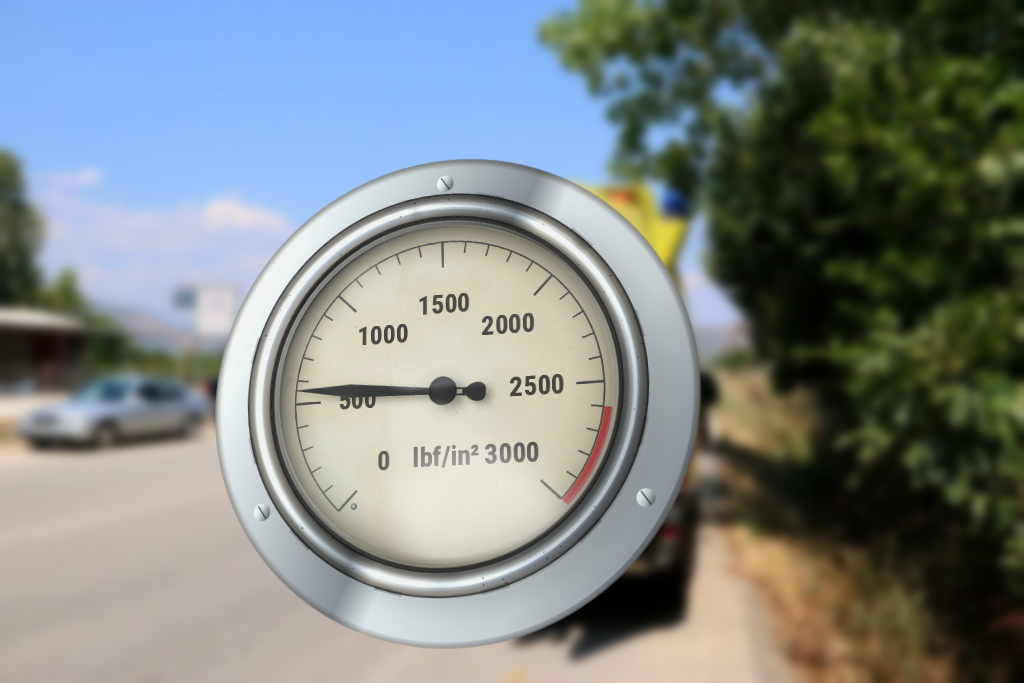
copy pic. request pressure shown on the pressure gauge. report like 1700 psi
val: 550 psi
